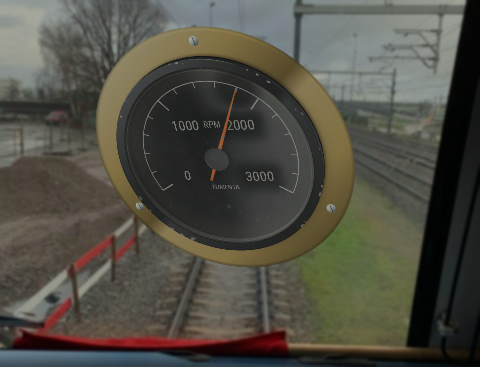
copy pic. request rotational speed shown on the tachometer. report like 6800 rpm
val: 1800 rpm
